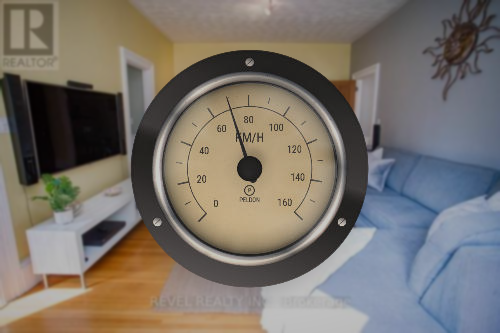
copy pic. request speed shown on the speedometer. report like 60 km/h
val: 70 km/h
